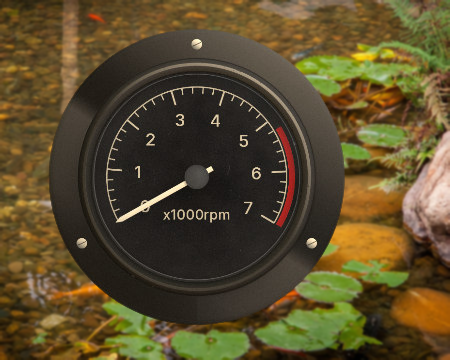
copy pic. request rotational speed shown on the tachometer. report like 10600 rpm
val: 0 rpm
